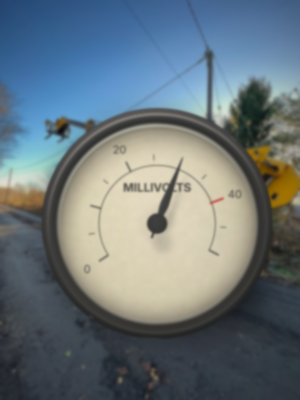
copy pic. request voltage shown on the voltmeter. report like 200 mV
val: 30 mV
